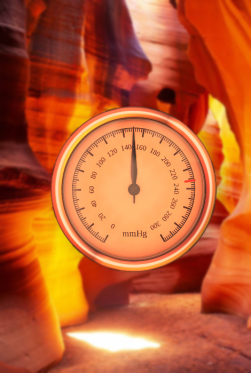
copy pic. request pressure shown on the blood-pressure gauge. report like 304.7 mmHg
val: 150 mmHg
